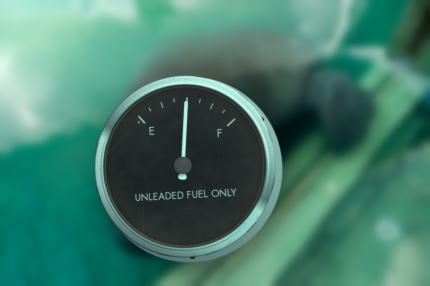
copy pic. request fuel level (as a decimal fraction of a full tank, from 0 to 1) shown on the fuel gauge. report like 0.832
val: 0.5
